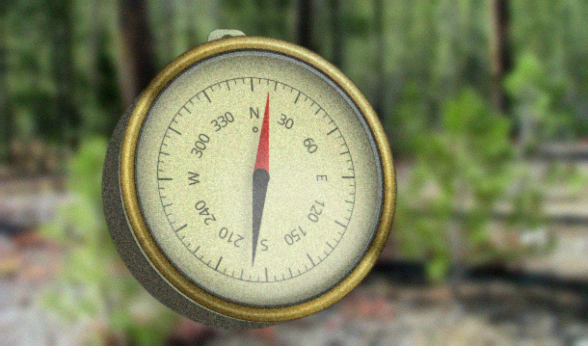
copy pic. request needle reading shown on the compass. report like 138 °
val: 10 °
